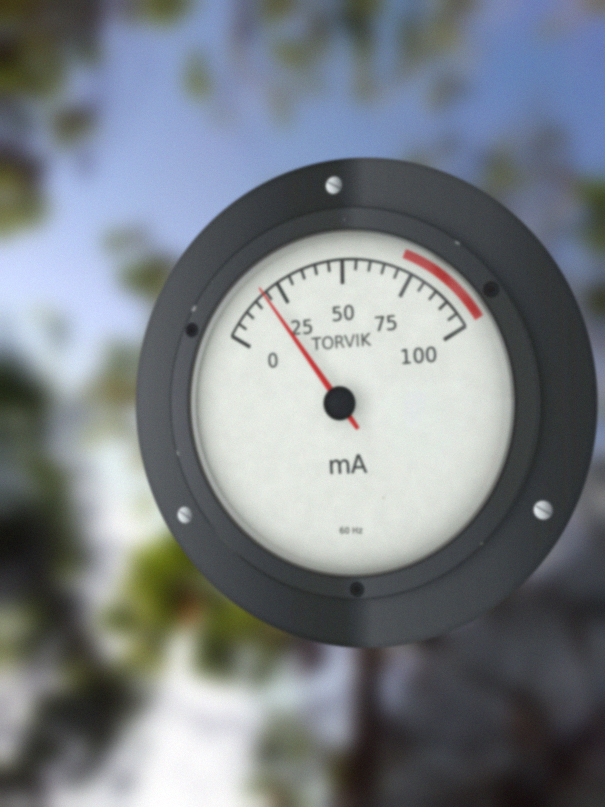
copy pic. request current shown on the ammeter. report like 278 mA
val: 20 mA
